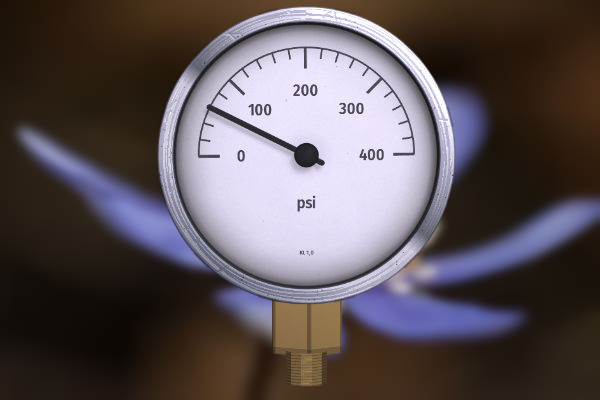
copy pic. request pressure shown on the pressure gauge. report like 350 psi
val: 60 psi
